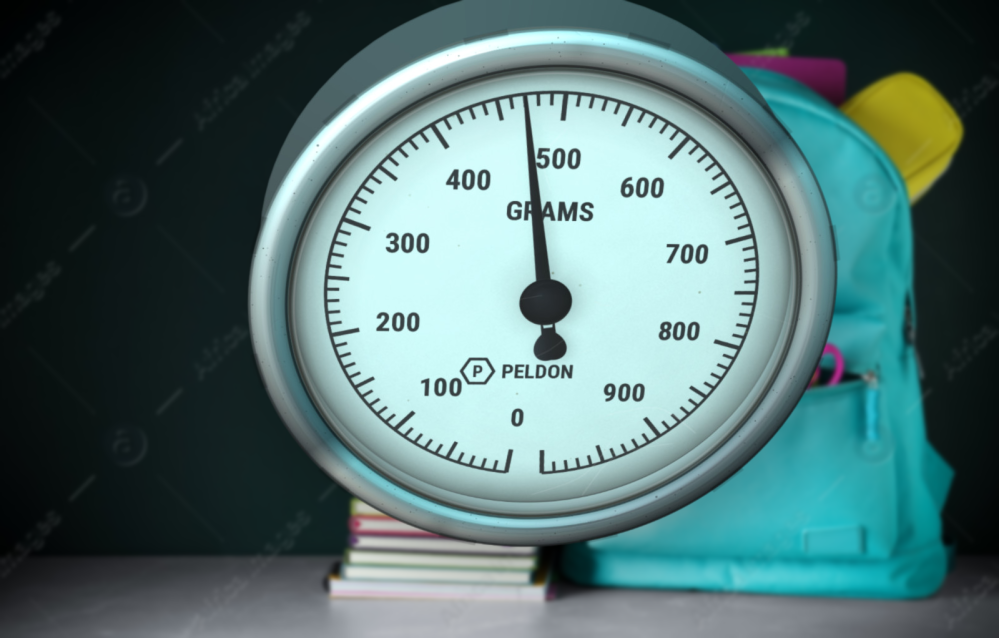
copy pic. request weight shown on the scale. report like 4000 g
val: 470 g
